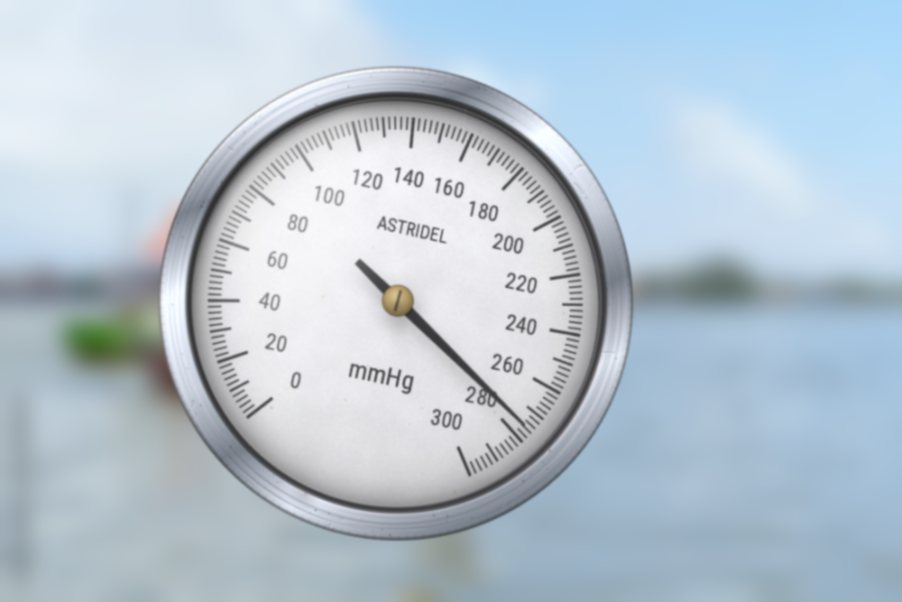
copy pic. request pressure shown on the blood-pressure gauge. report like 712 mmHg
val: 276 mmHg
